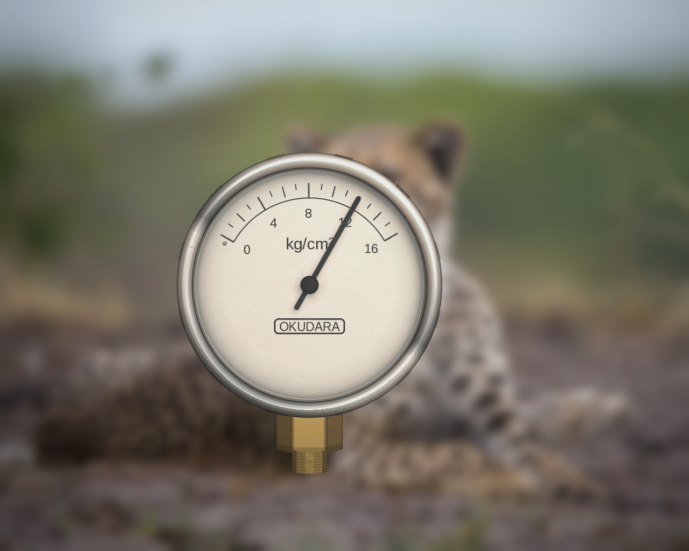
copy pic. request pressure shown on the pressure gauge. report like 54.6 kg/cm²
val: 12 kg/cm²
